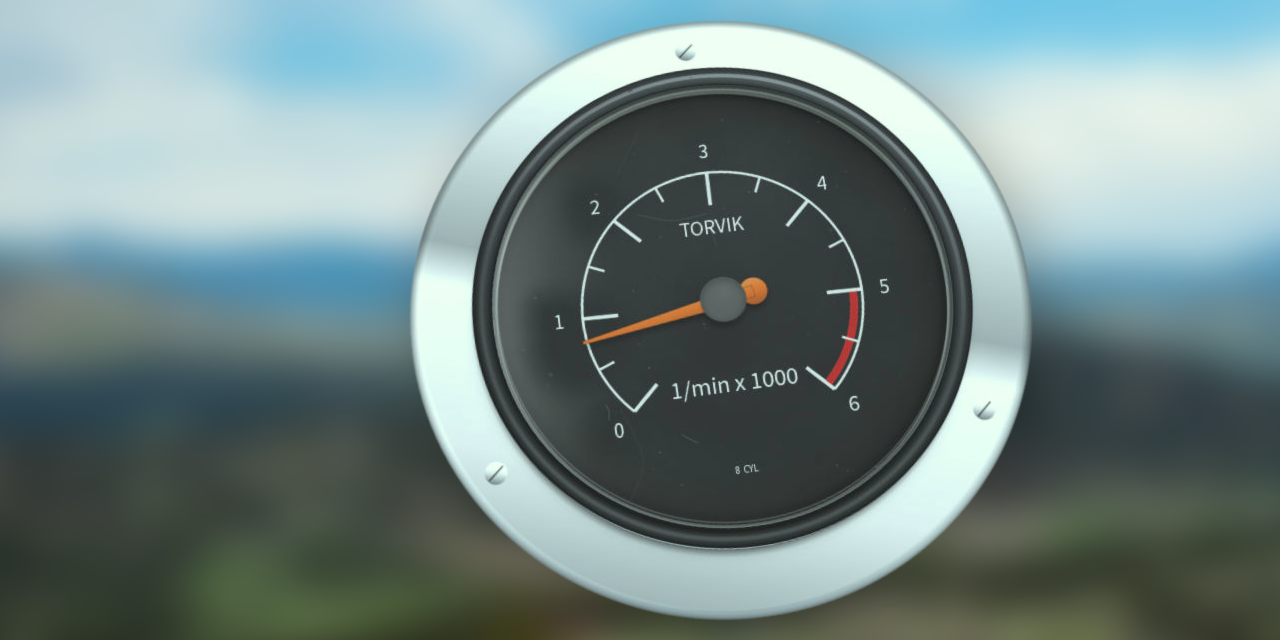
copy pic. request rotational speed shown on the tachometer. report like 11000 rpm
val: 750 rpm
